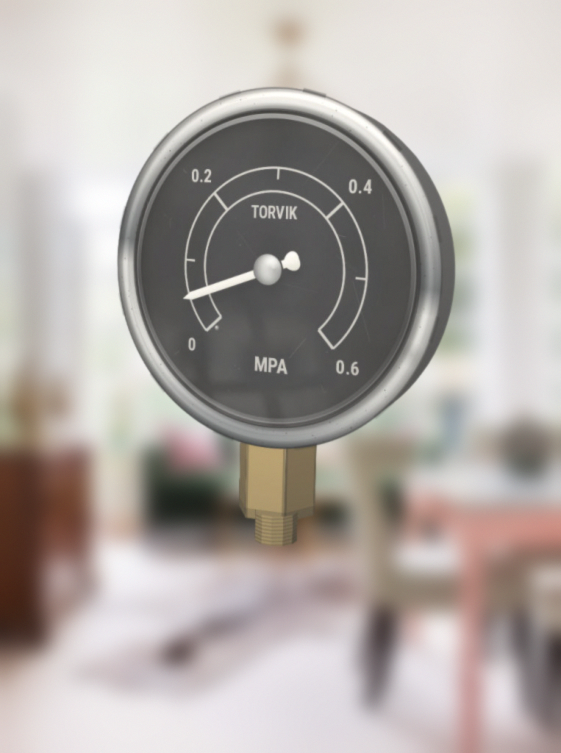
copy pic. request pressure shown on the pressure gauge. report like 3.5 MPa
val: 0.05 MPa
